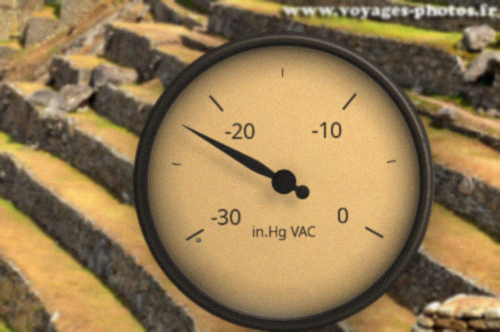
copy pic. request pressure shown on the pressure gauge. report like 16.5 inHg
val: -22.5 inHg
